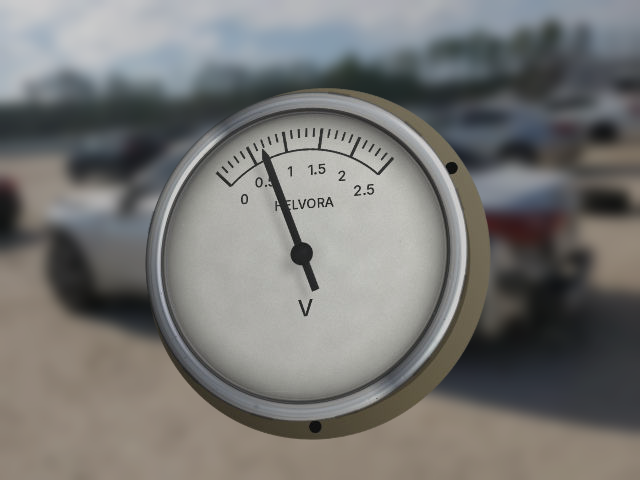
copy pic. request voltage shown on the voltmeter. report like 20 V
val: 0.7 V
